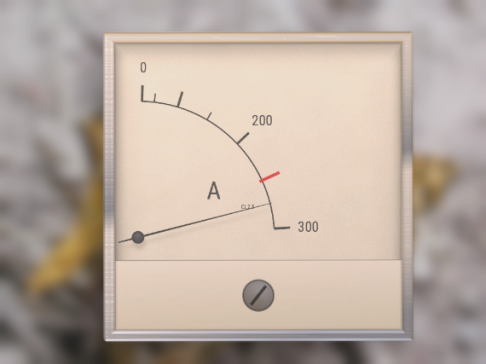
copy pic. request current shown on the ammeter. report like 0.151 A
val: 275 A
